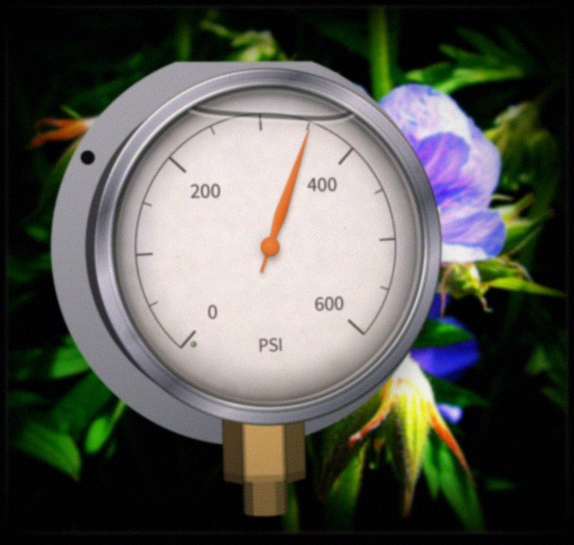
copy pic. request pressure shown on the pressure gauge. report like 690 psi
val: 350 psi
